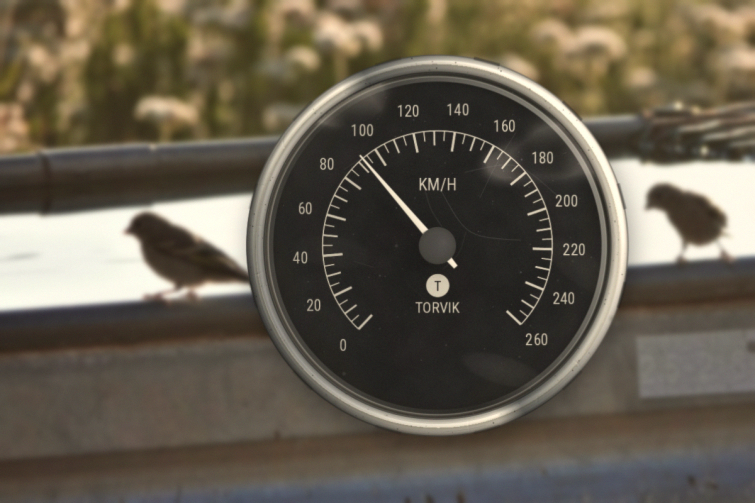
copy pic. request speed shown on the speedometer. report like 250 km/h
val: 92.5 km/h
